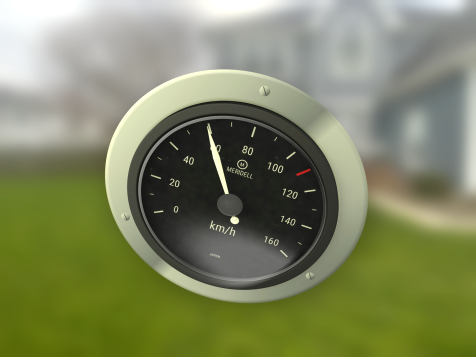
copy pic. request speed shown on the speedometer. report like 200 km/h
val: 60 km/h
